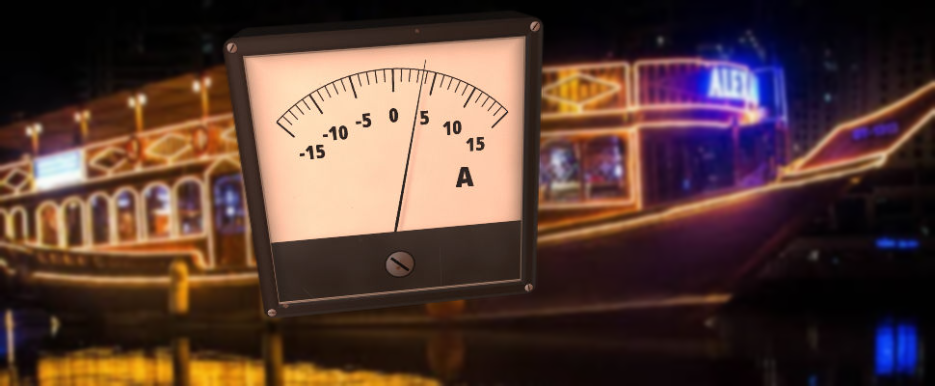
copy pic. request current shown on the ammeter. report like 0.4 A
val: 3.5 A
